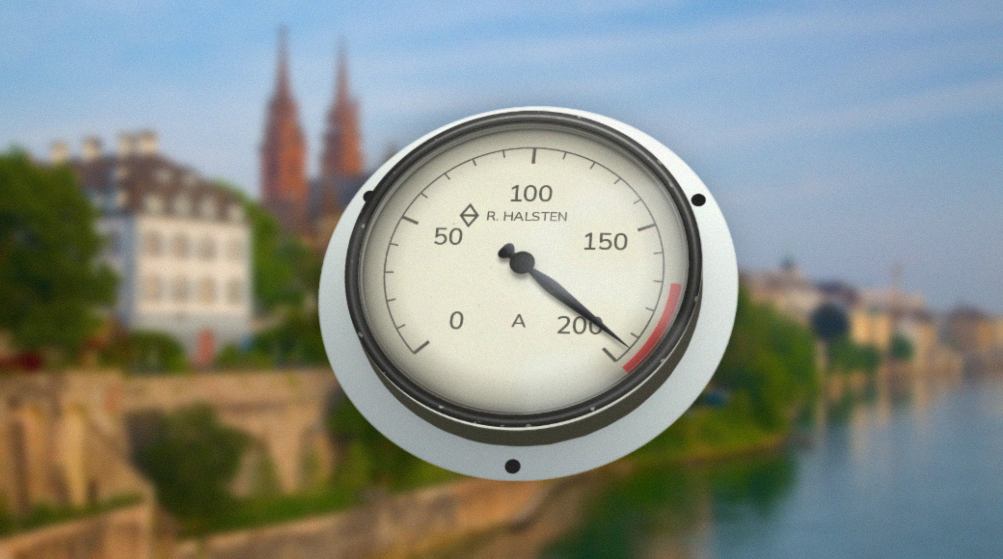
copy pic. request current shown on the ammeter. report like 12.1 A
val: 195 A
